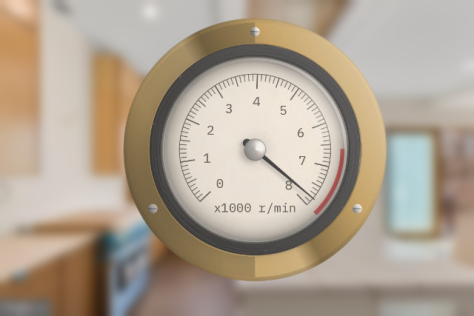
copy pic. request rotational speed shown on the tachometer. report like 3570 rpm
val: 7800 rpm
